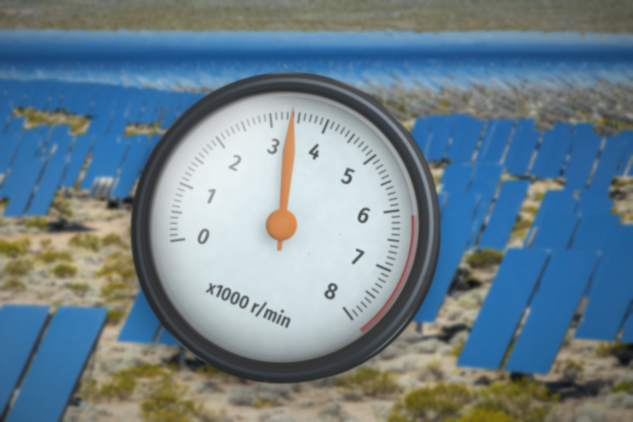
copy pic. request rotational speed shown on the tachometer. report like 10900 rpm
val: 3400 rpm
